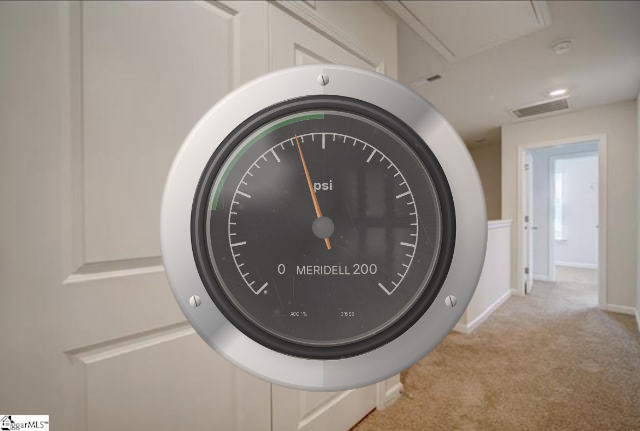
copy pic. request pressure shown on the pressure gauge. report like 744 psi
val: 87.5 psi
